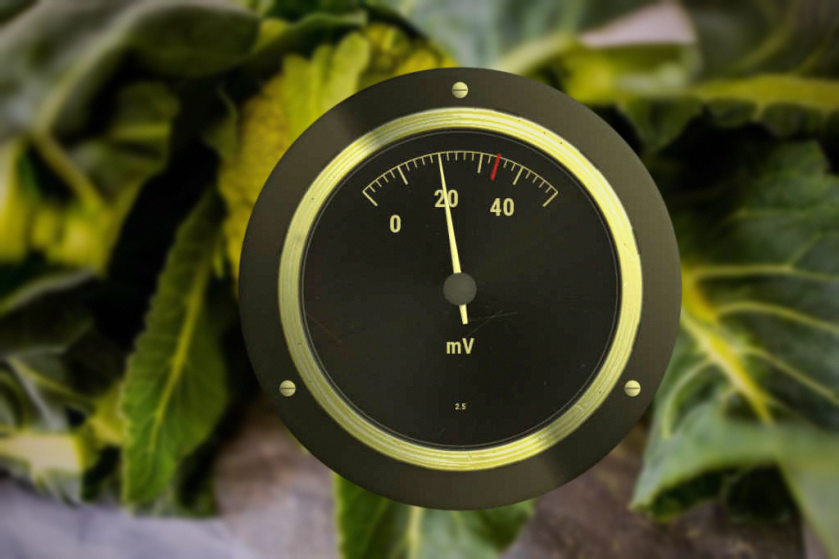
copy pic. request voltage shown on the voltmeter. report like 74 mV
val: 20 mV
